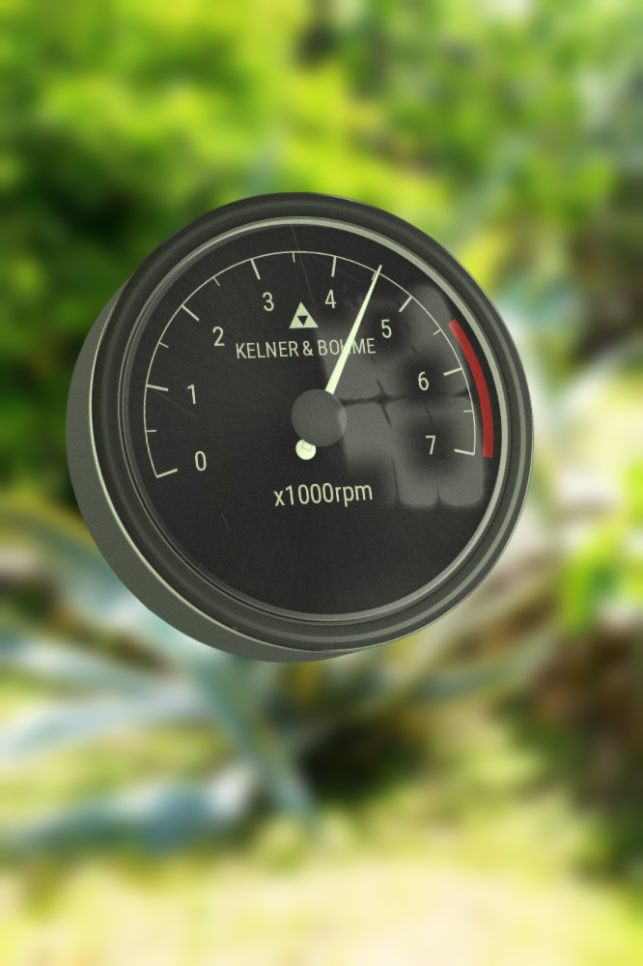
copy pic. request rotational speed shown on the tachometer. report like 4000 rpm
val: 4500 rpm
